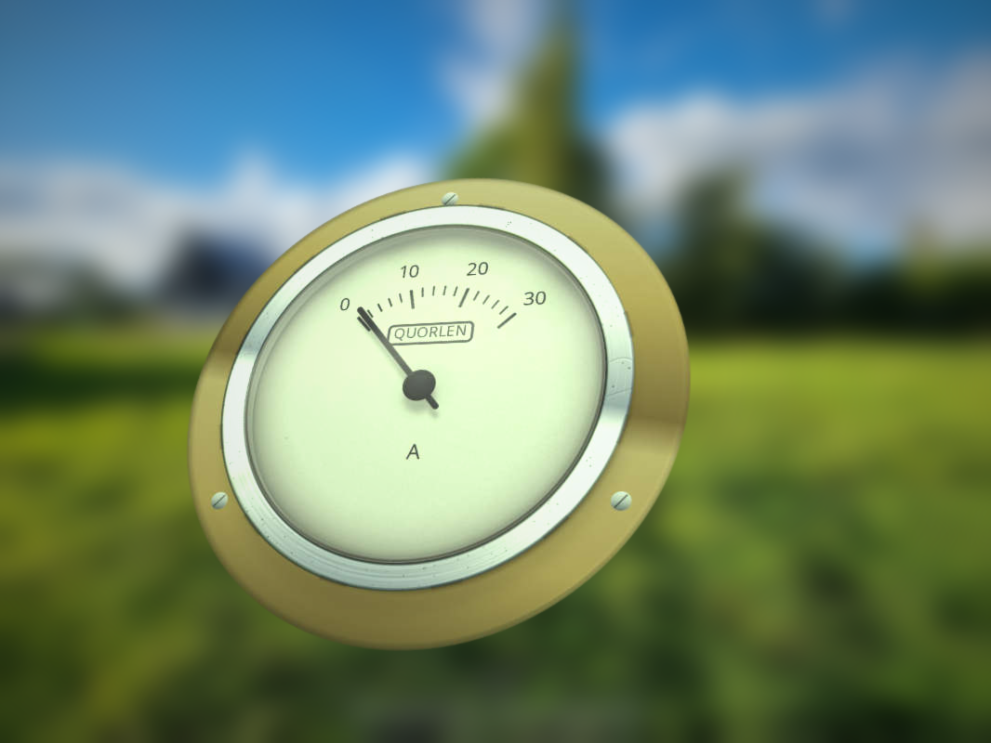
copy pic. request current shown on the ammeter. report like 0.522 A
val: 1 A
